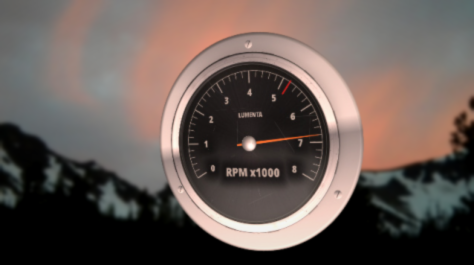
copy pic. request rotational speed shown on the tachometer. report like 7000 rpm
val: 6800 rpm
